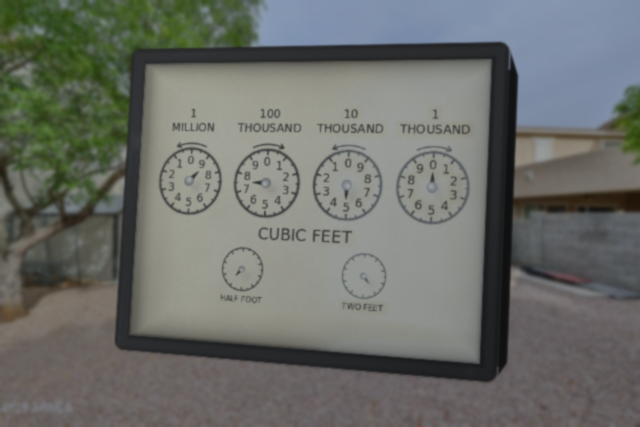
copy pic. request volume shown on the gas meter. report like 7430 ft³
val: 875000 ft³
